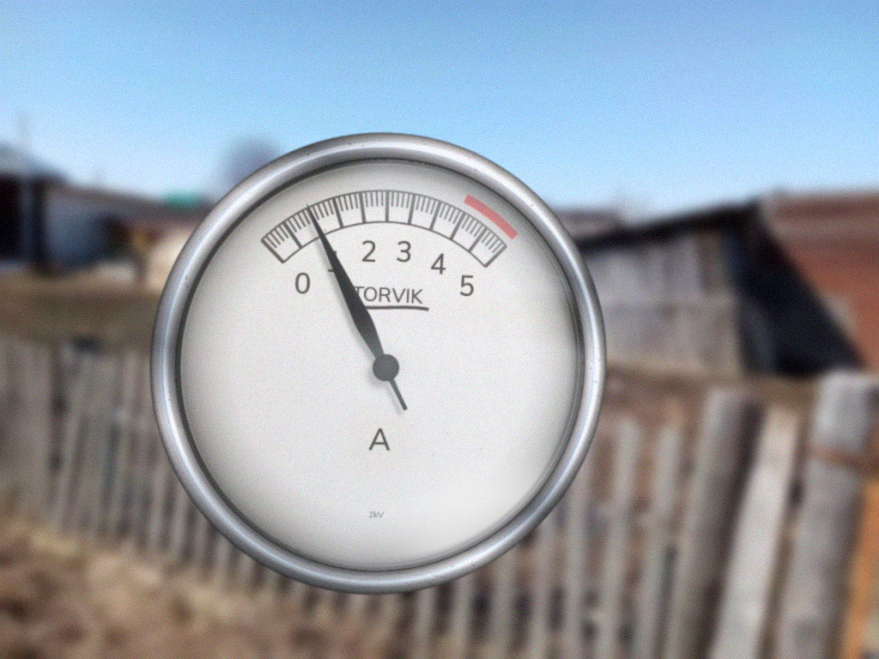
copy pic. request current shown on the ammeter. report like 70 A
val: 1 A
